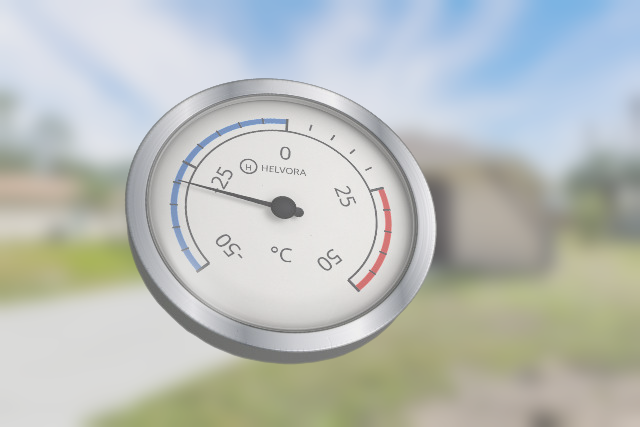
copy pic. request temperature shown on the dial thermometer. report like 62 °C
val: -30 °C
